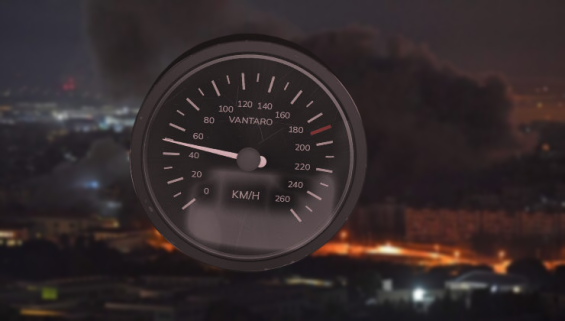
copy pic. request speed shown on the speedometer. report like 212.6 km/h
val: 50 km/h
